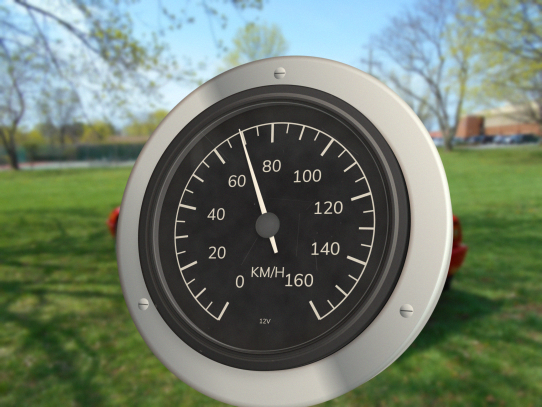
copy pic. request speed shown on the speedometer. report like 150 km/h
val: 70 km/h
